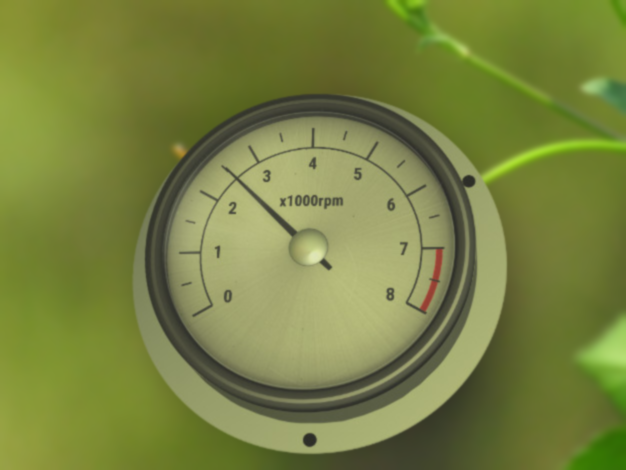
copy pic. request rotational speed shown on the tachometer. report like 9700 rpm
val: 2500 rpm
